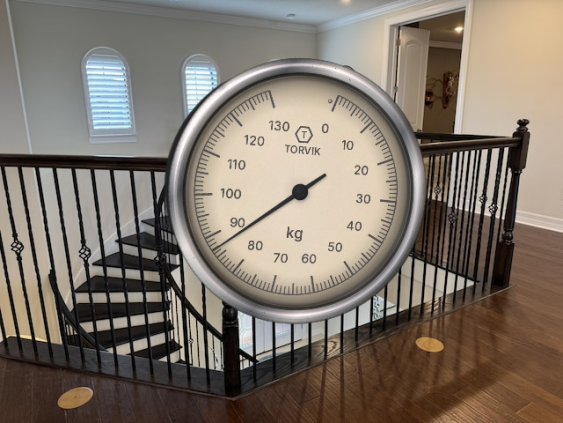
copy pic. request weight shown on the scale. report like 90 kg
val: 87 kg
